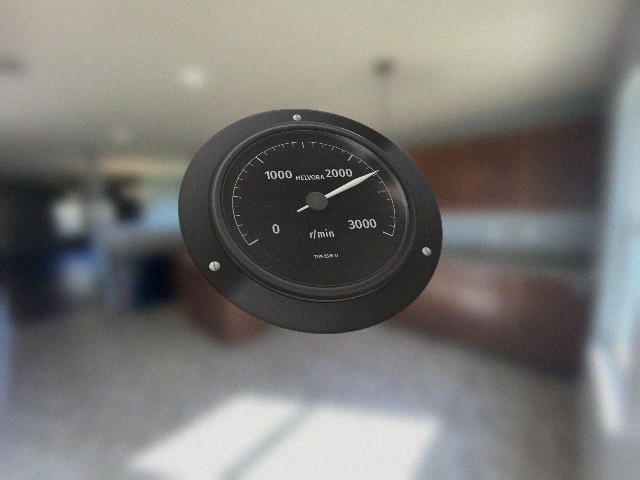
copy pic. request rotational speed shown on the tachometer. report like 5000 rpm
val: 2300 rpm
